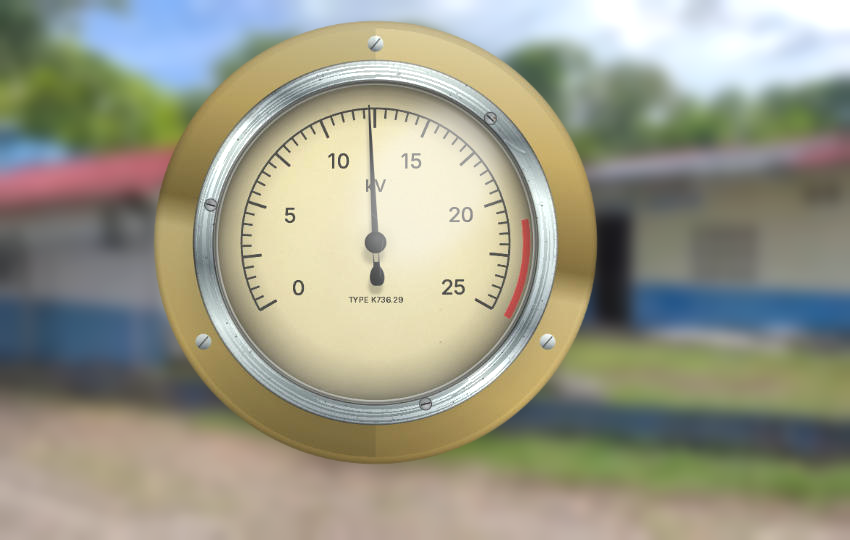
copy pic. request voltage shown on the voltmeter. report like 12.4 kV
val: 12.25 kV
